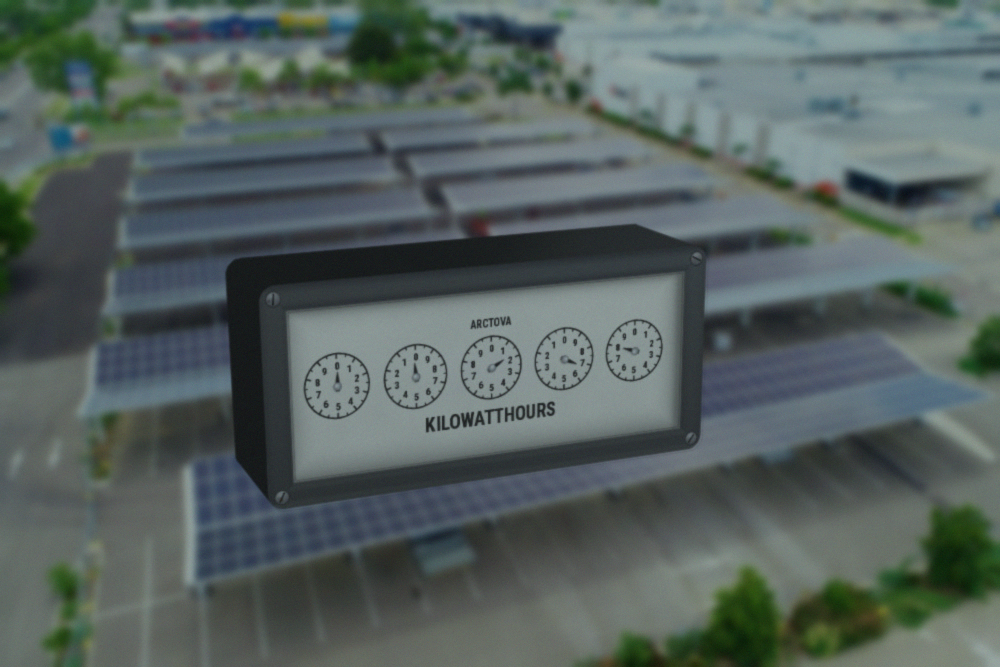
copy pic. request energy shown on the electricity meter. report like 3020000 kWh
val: 168 kWh
